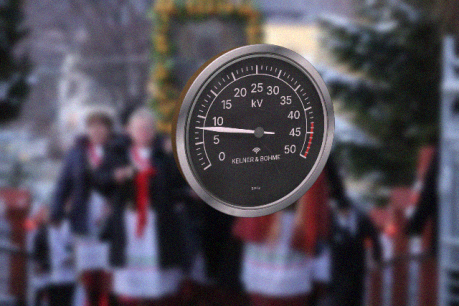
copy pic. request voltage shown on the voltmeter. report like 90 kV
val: 8 kV
